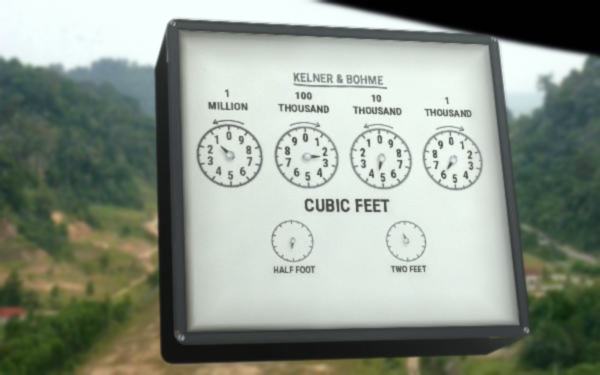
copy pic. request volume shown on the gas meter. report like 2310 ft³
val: 124600 ft³
